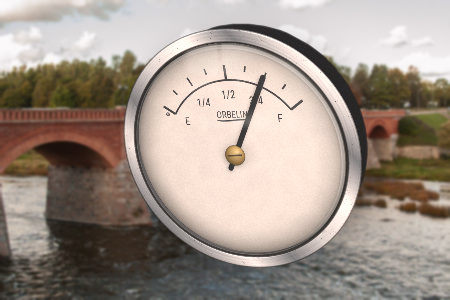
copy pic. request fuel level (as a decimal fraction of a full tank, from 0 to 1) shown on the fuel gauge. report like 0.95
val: 0.75
